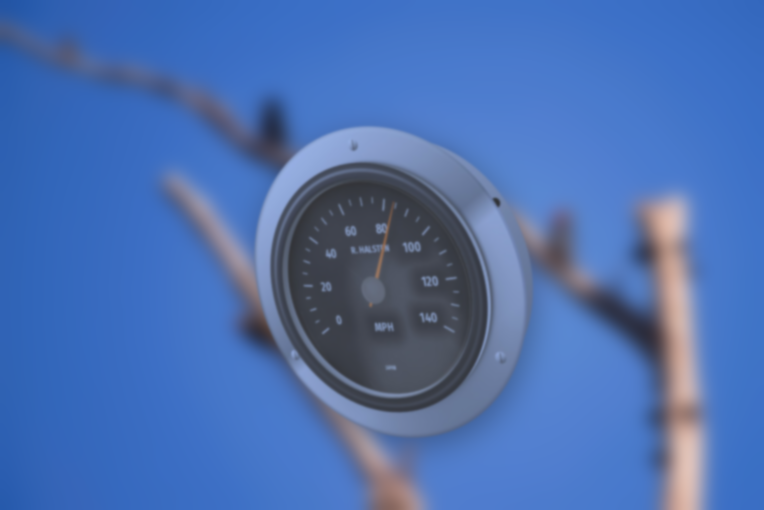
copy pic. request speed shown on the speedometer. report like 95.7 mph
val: 85 mph
